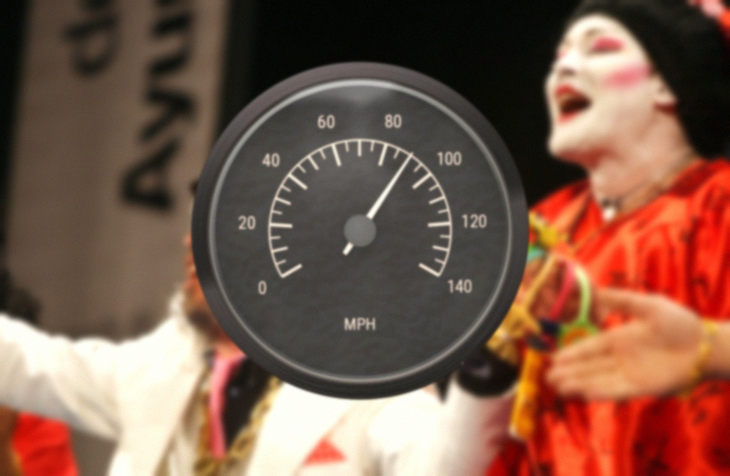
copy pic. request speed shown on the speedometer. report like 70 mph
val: 90 mph
